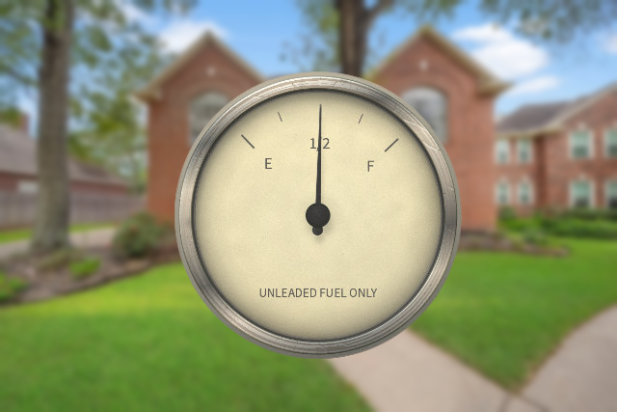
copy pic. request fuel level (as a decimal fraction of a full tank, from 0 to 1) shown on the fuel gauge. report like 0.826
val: 0.5
